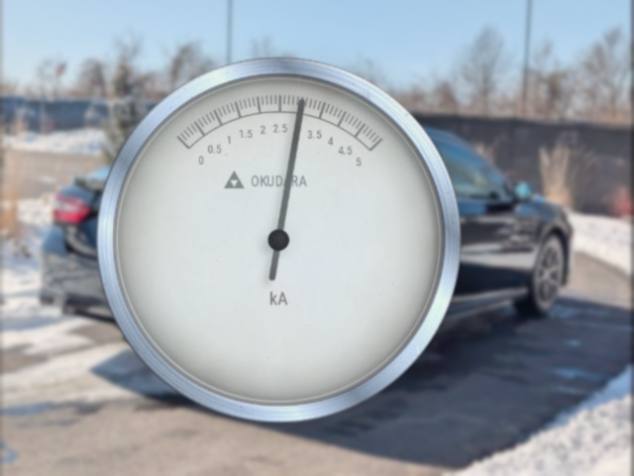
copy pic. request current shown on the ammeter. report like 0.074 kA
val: 3 kA
